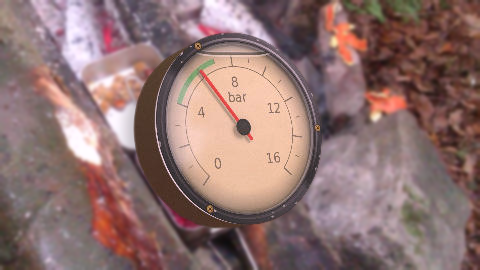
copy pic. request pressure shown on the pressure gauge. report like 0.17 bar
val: 6 bar
